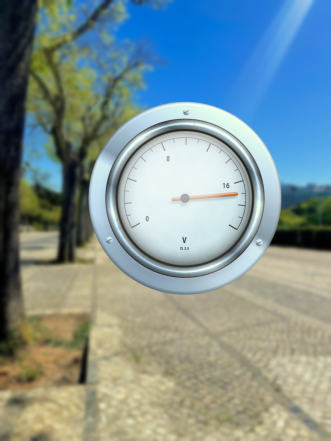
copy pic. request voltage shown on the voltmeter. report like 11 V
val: 17 V
